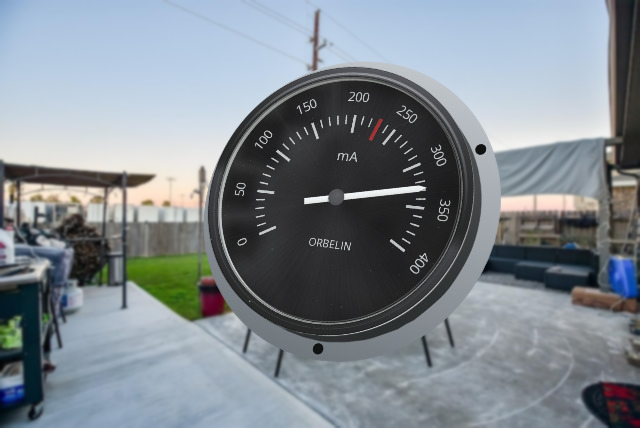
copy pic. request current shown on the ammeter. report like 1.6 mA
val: 330 mA
